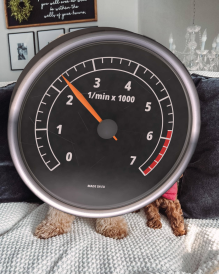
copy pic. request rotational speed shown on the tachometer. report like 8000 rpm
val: 2300 rpm
